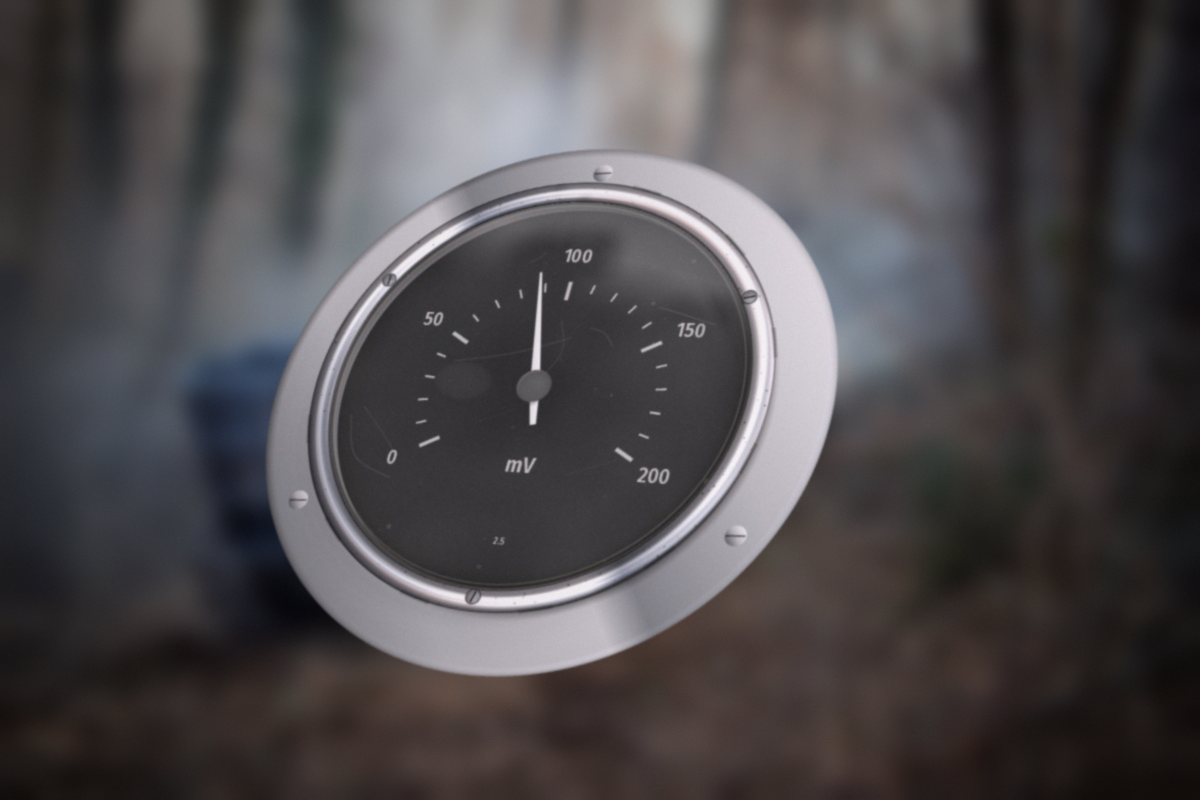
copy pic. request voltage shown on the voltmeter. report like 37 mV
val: 90 mV
